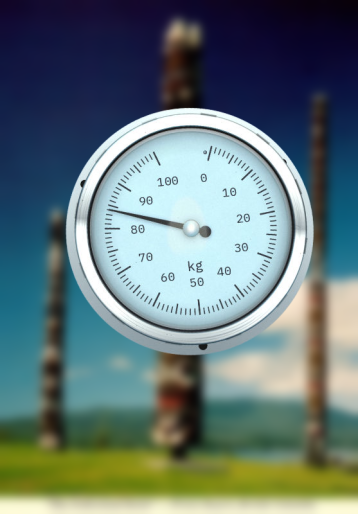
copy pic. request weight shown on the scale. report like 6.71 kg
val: 84 kg
